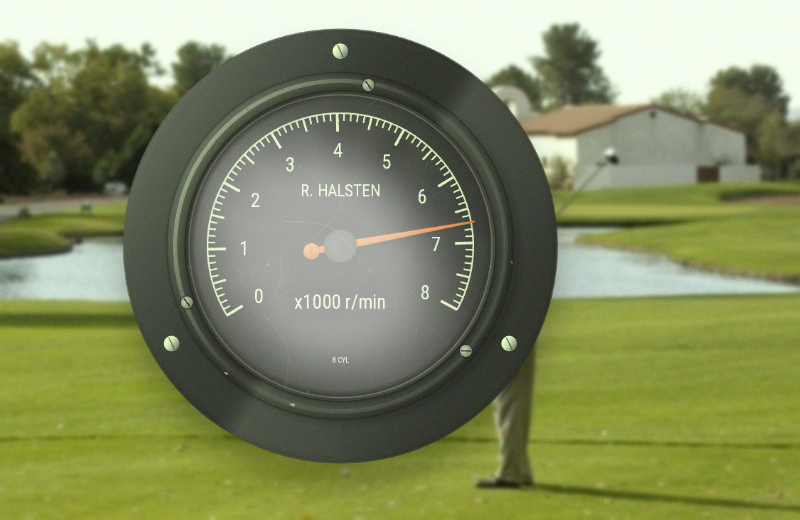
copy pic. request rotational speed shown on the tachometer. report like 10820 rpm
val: 6700 rpm
